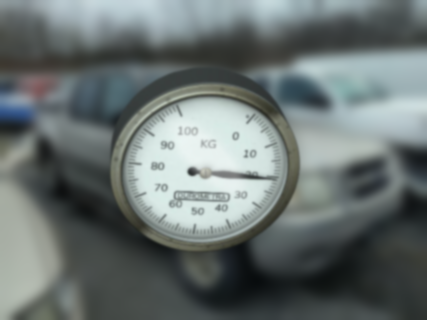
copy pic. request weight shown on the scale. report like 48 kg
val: 20 kg
